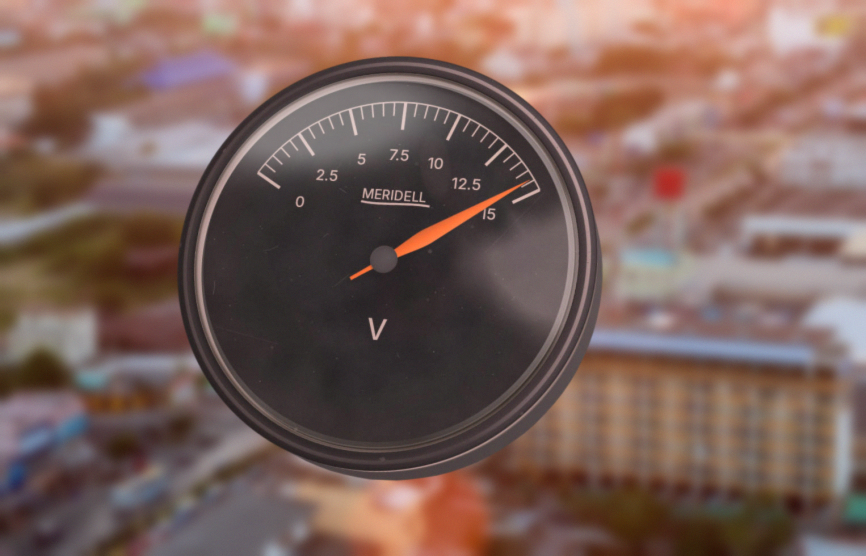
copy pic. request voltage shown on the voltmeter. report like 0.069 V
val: 14.5 V
